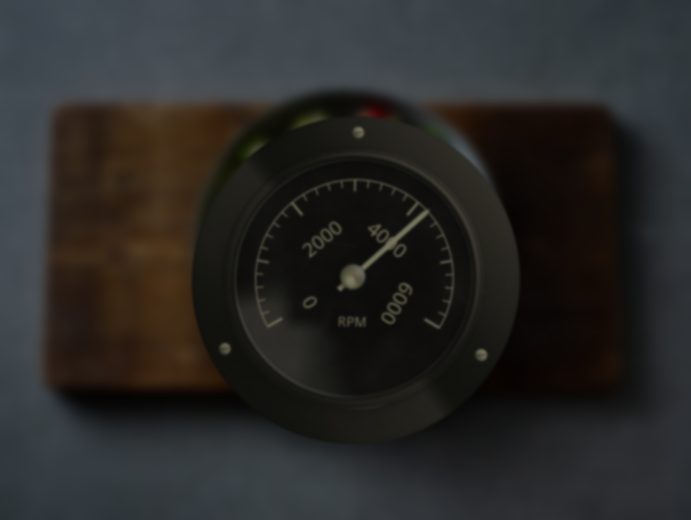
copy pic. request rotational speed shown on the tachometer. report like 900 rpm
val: 4200 rpm
